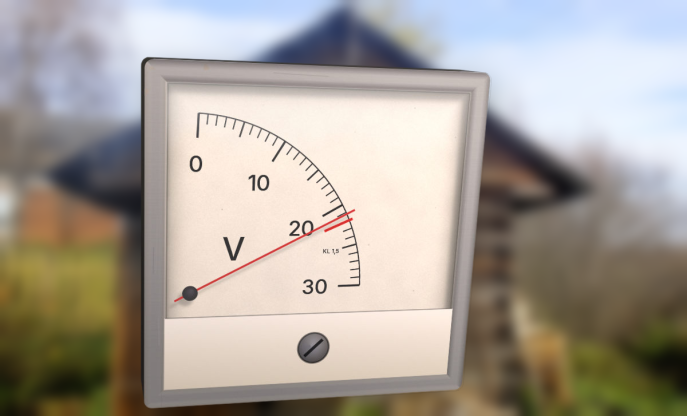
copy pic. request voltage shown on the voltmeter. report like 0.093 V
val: 21 V
